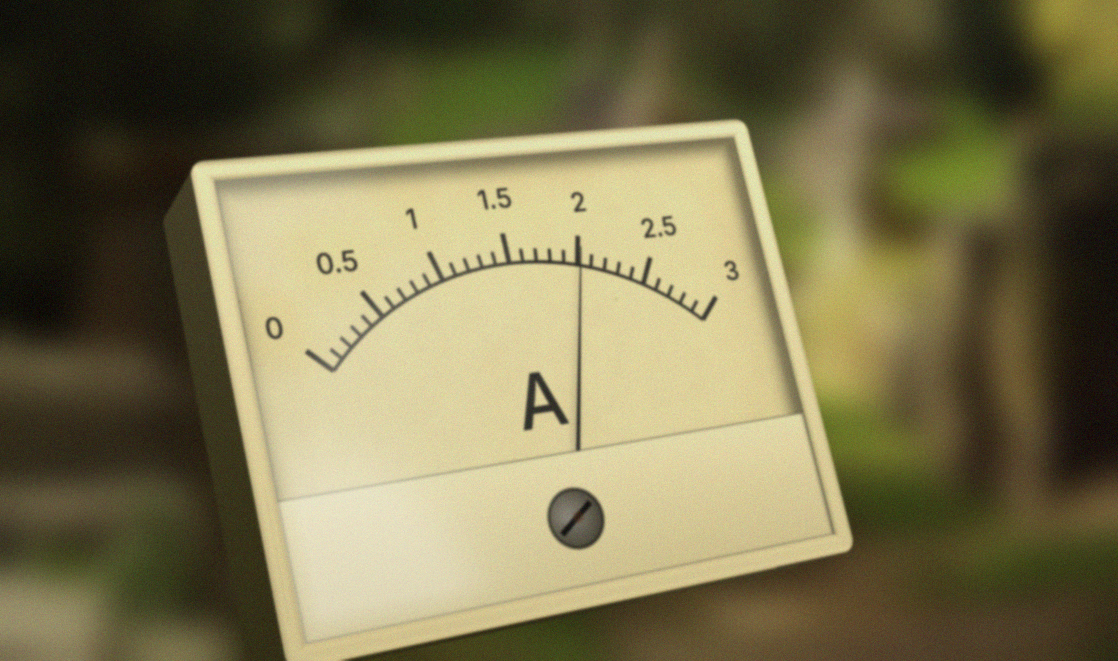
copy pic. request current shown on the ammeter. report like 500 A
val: 2 A
